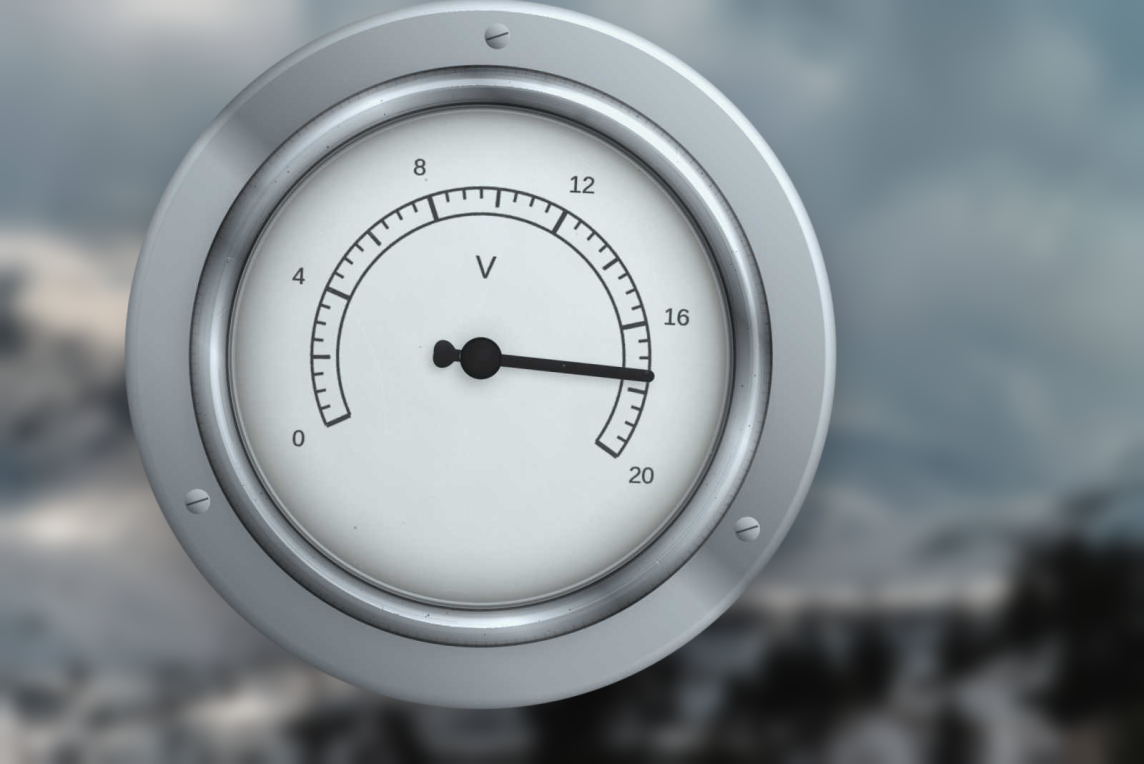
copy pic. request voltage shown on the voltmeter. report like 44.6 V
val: 17.5 V
